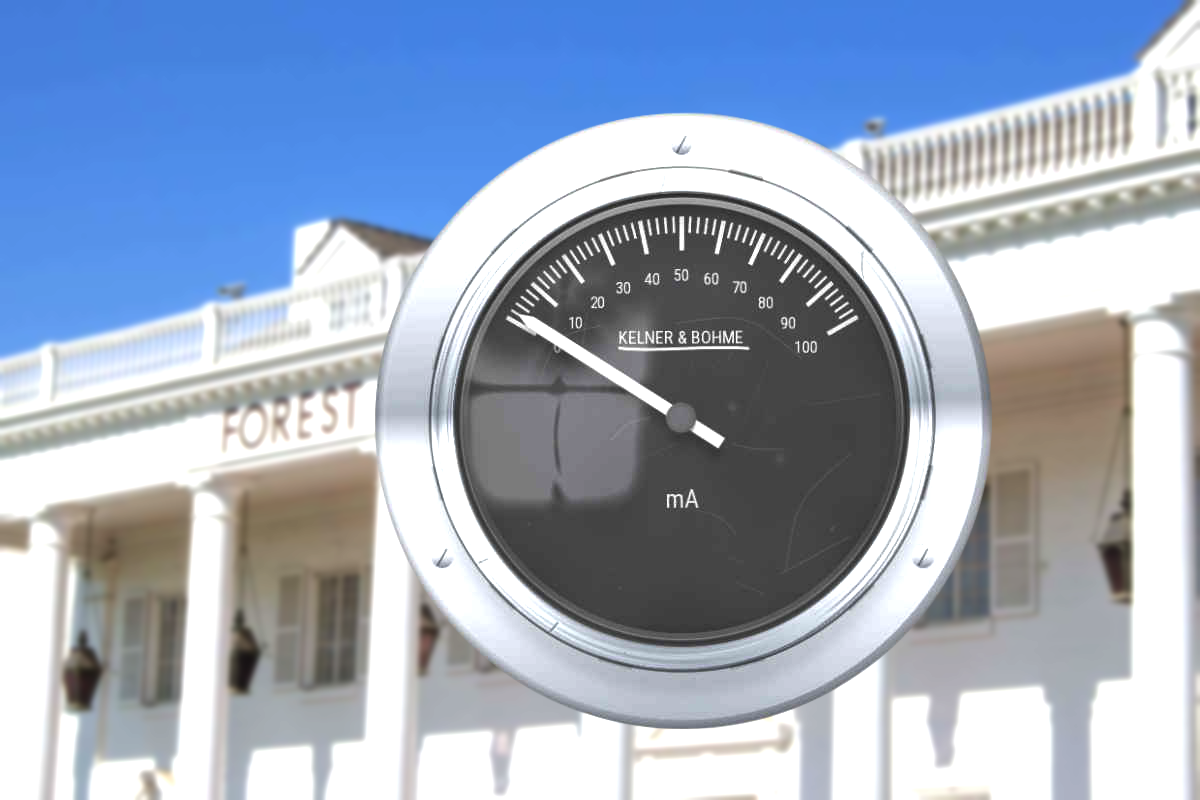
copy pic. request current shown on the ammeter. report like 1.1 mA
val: 2 mA
